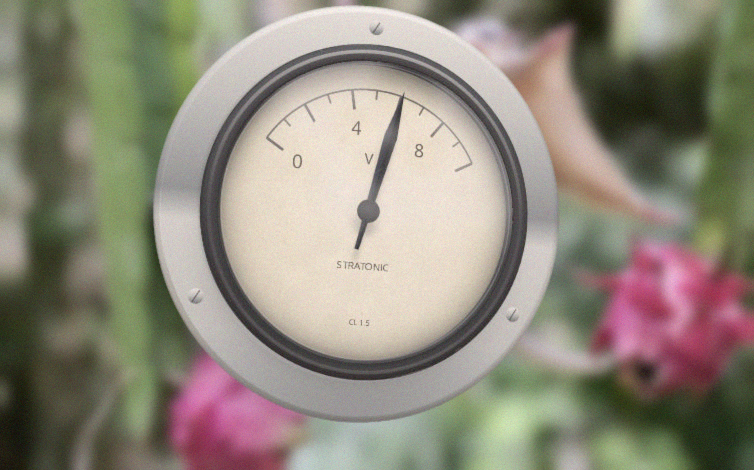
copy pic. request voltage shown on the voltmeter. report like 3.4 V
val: 6 V
